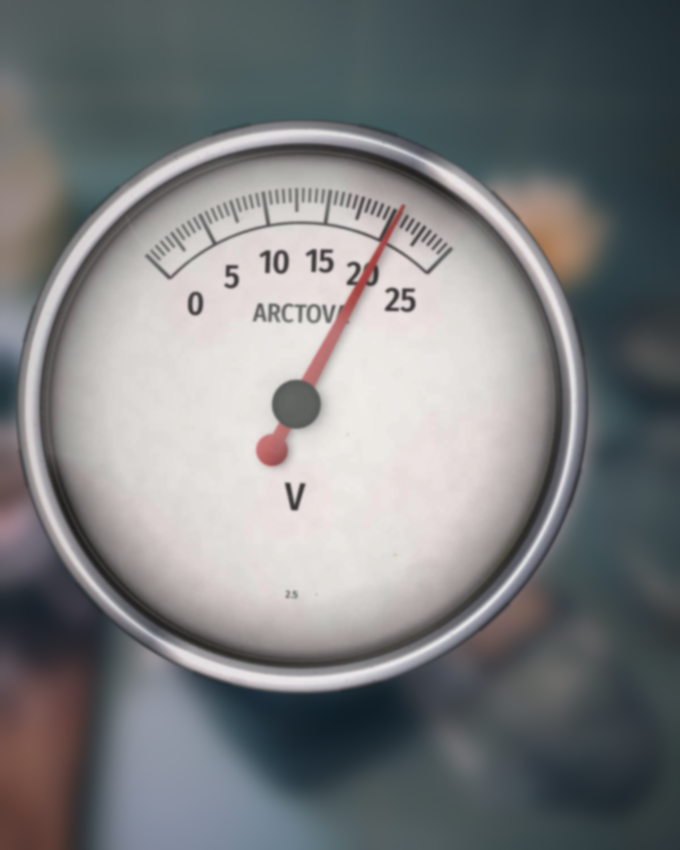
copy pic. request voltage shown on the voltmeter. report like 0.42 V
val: 20.5 V
